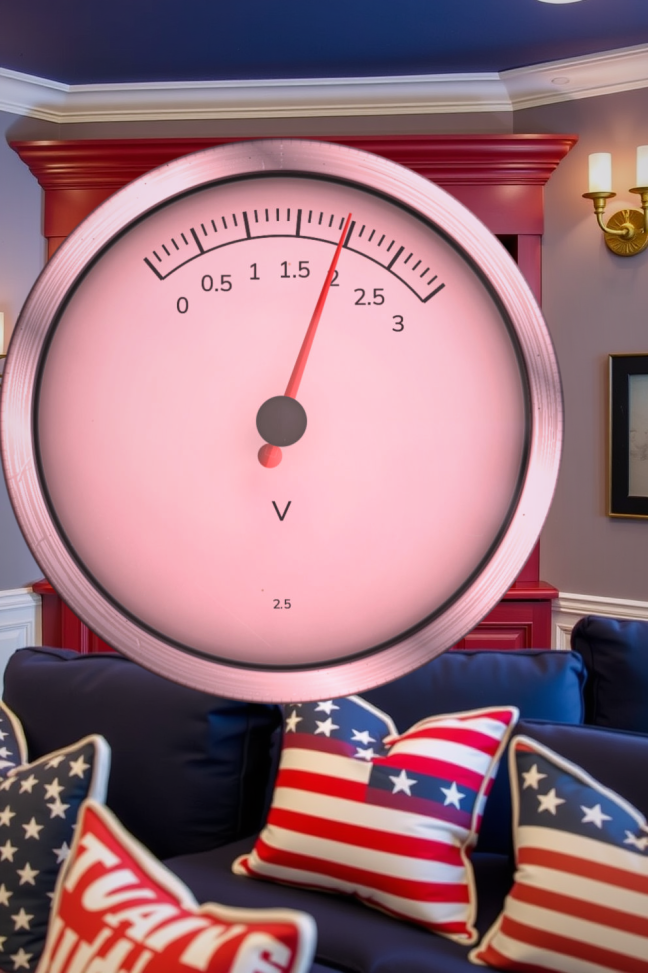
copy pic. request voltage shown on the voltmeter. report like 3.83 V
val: 1.95 V
